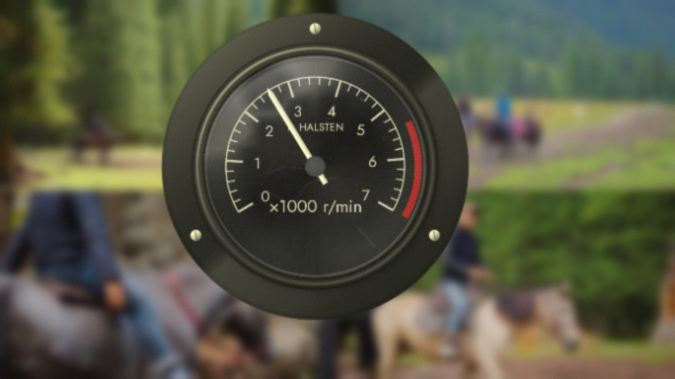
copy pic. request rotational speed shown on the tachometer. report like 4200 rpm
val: 2600 rpm
